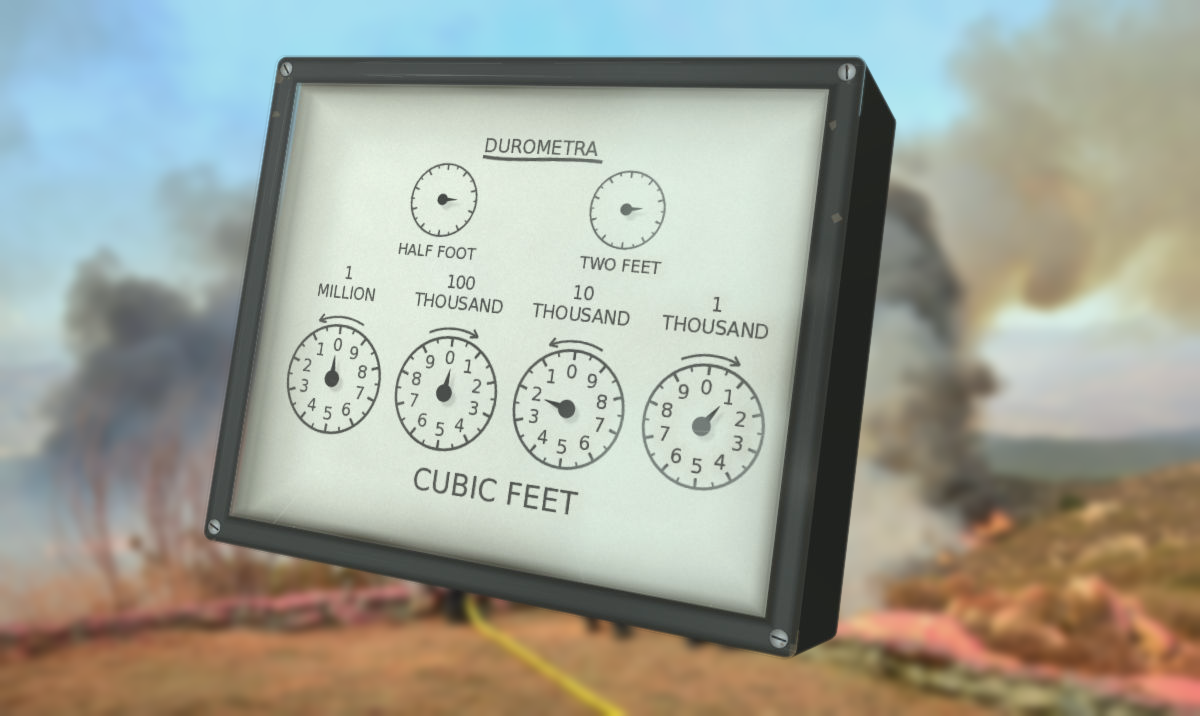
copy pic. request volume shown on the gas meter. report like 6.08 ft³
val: 2100 ft³
